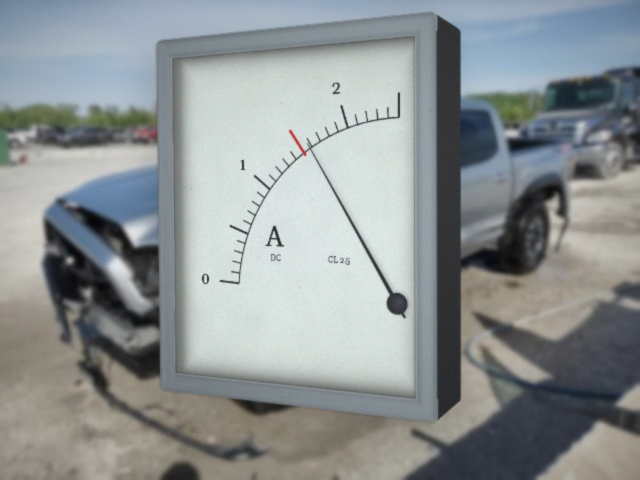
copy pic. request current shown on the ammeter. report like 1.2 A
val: 1.6 A
